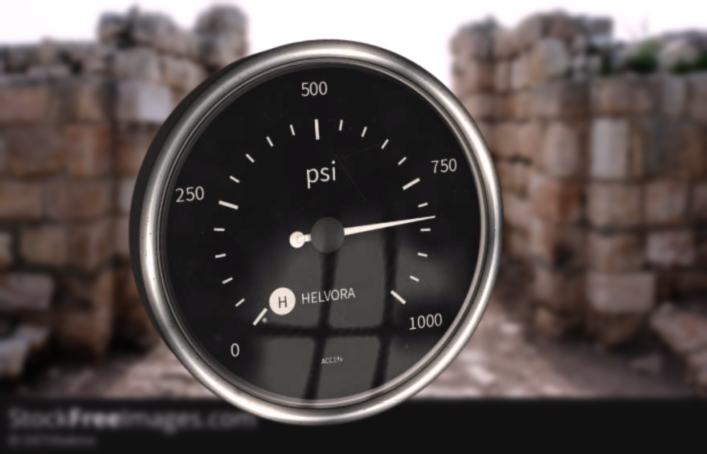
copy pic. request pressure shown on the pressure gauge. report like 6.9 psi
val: 825 psi
